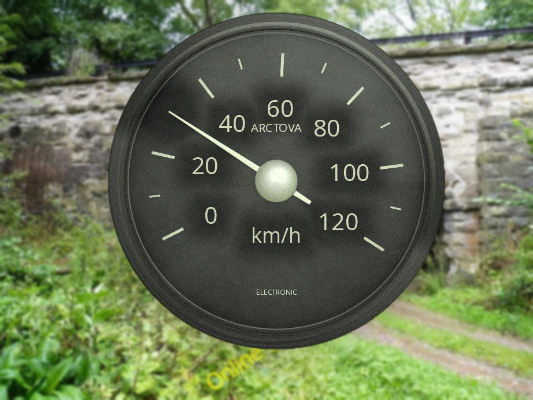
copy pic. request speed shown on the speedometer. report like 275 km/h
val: 30 km/h
